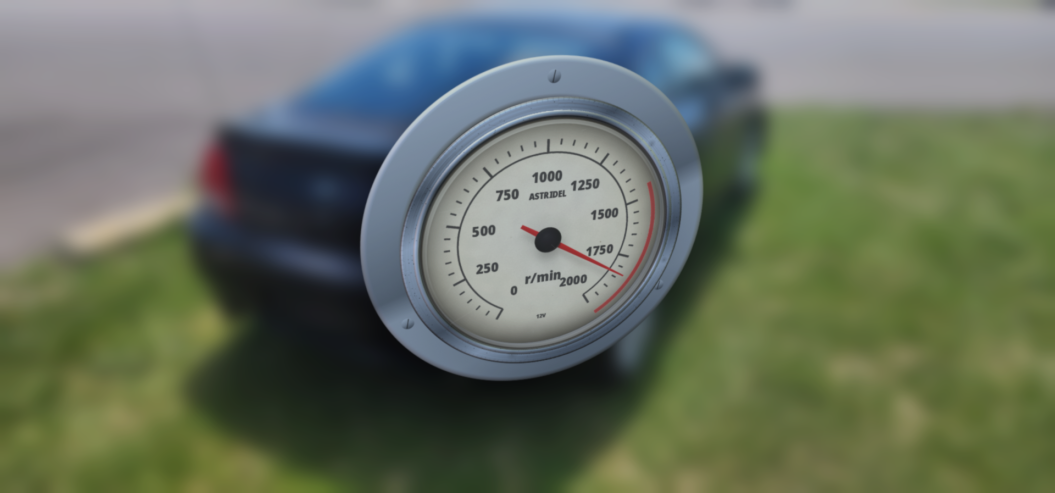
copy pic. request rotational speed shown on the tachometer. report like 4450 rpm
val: 1825 rpm
